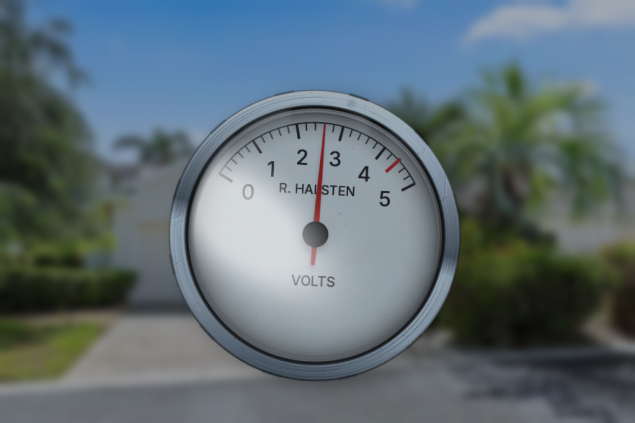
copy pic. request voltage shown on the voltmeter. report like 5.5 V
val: 2.6 V
